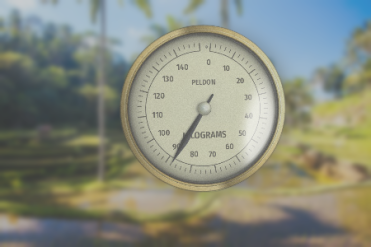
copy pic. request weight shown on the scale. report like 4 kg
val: 88 kg
